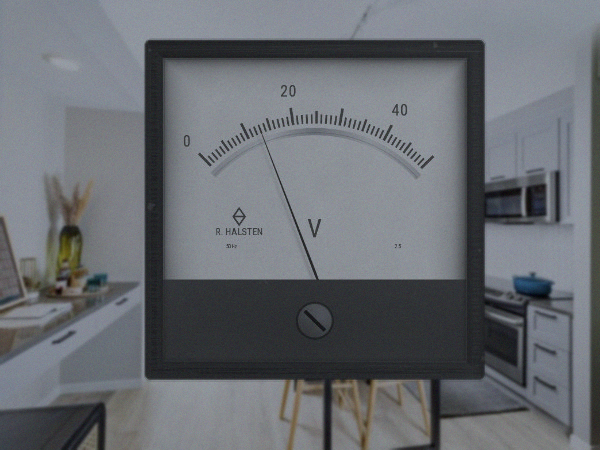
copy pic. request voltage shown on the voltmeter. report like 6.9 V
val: 13 V
